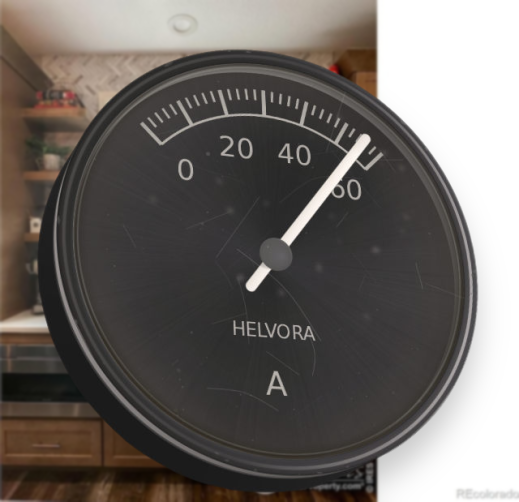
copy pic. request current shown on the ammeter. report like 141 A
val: 55 A
